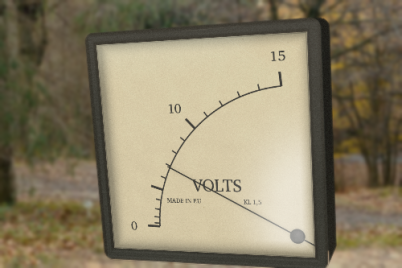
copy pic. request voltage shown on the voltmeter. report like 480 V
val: 7 V
